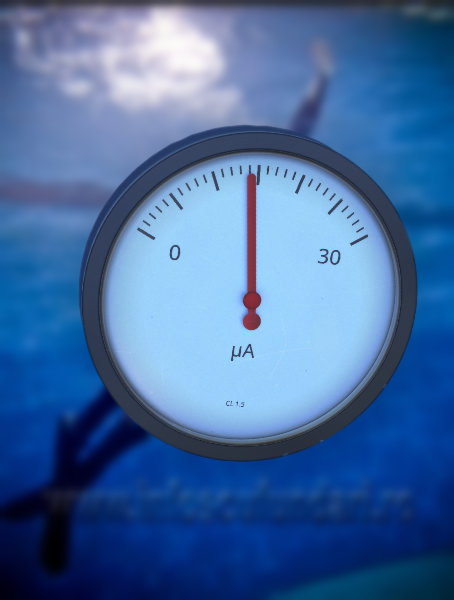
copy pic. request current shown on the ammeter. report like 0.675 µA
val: 14 µA
